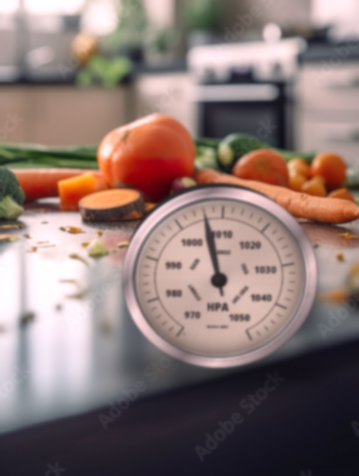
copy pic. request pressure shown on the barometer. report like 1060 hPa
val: 1006 hPa
